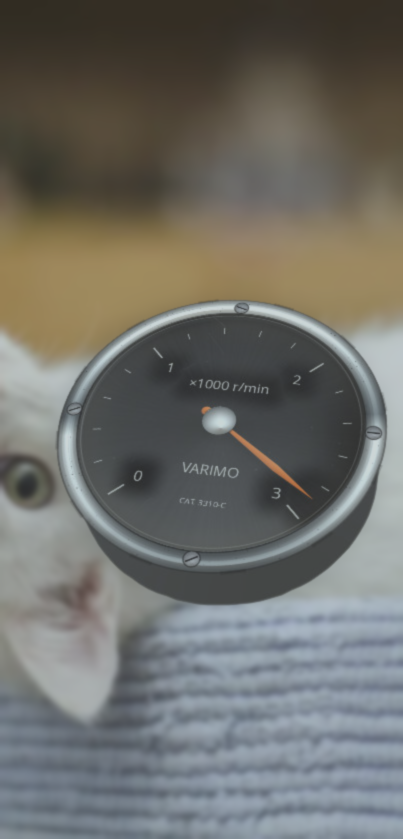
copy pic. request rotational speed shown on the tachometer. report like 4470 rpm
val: 2900 rpm
